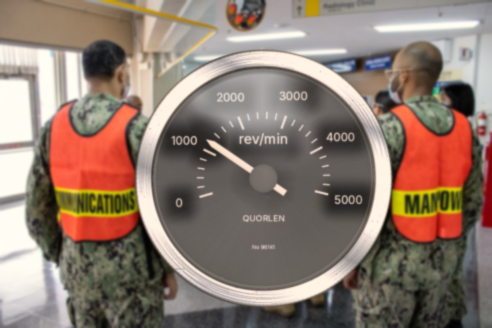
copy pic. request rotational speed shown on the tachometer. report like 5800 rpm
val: 1200 rpm
